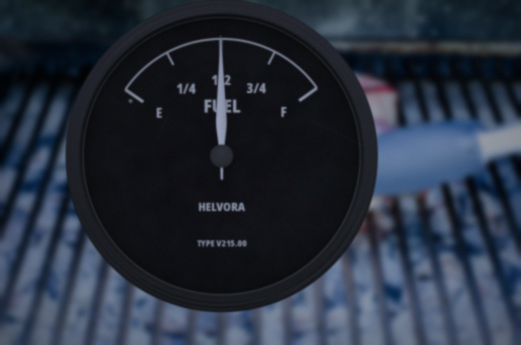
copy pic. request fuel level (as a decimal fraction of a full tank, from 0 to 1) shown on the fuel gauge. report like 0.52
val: 0.5
